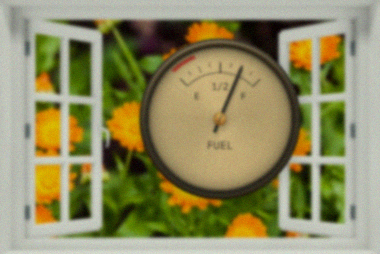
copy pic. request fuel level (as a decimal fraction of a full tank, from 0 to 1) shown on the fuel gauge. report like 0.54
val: 0.75
